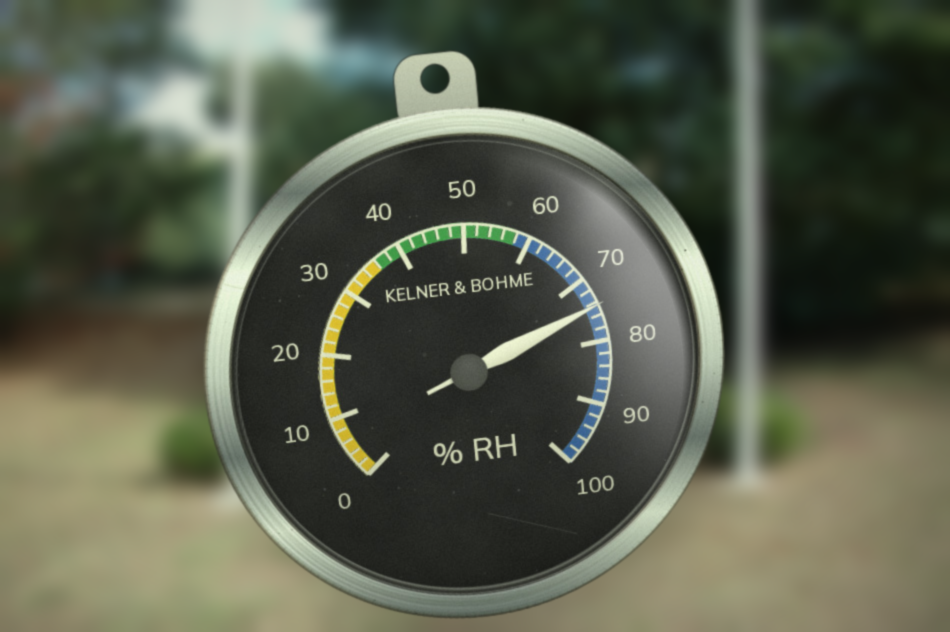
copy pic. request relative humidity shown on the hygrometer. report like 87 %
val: 74 %
